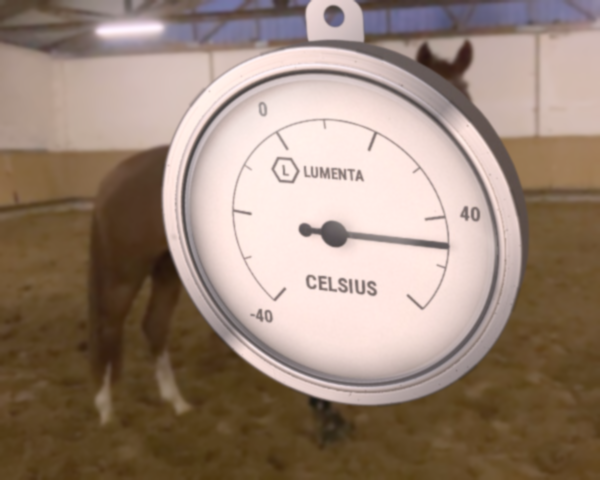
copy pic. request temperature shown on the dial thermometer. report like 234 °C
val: 45 °C
